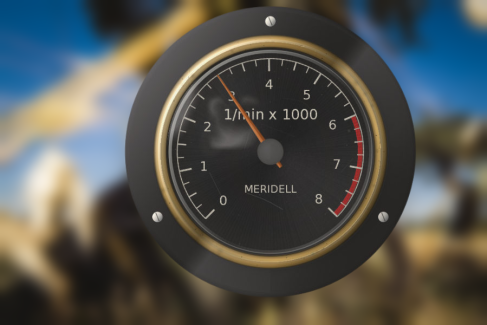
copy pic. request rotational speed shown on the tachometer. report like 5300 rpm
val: 3000 rpm
